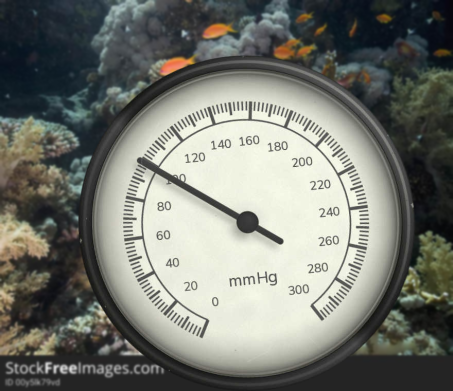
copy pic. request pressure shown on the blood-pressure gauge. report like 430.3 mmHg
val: 98 mmHg
